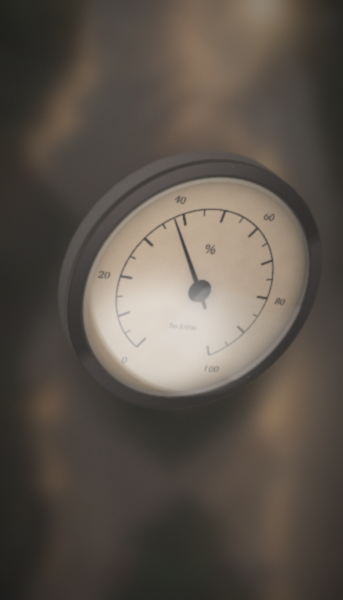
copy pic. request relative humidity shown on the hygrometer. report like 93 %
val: 37.5 %
